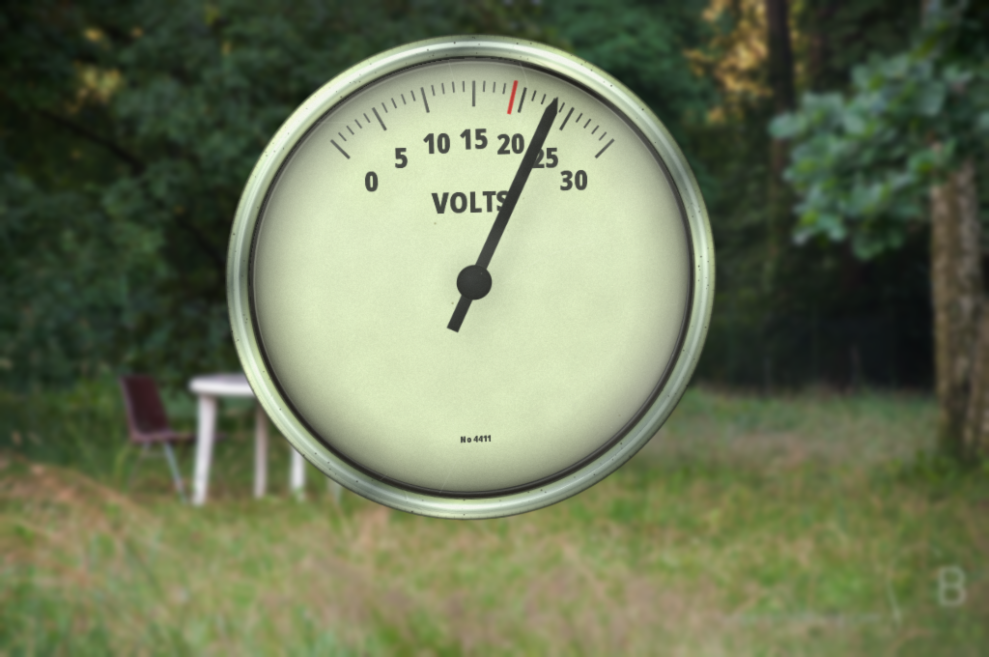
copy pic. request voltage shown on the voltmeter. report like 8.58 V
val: 23 V
